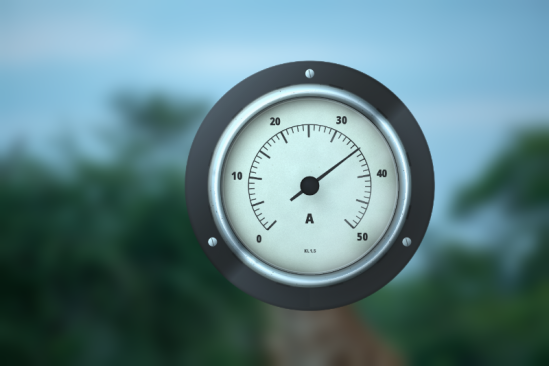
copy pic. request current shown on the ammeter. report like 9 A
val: 35 A
